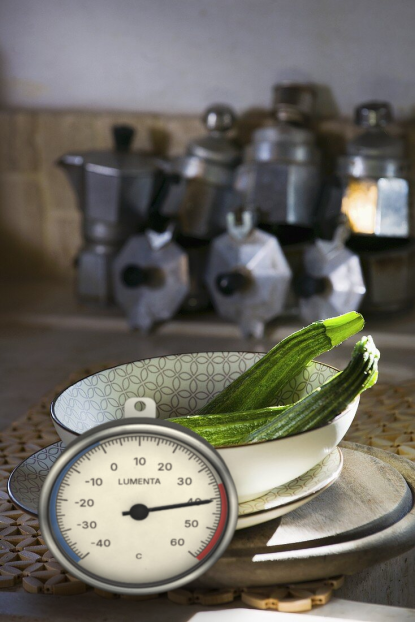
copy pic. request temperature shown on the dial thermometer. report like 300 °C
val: 40 °C
